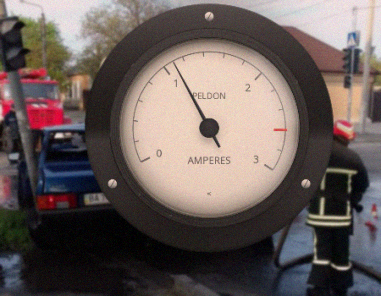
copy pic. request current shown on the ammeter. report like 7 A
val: 1.1 A
